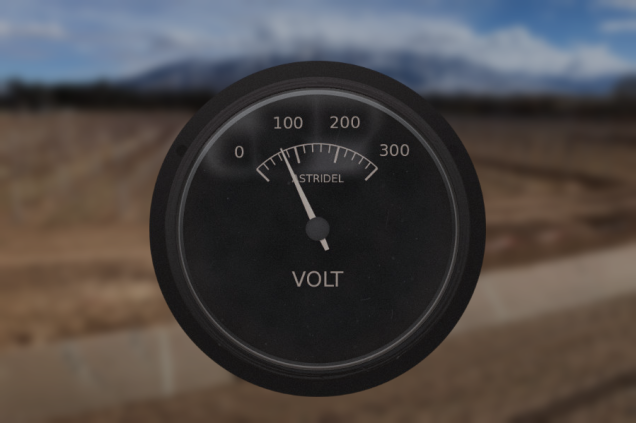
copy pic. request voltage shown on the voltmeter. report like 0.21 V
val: 70 V
